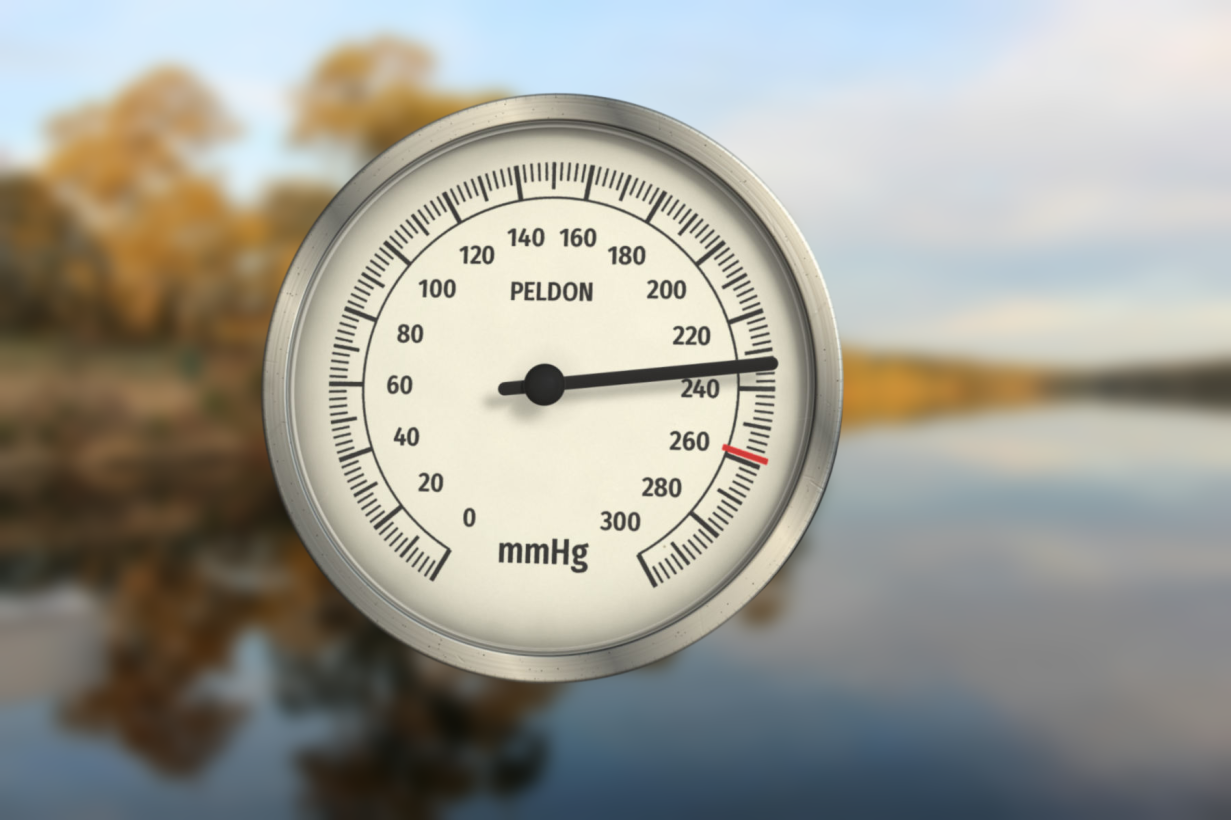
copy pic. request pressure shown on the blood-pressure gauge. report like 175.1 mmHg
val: 234 mmHg
